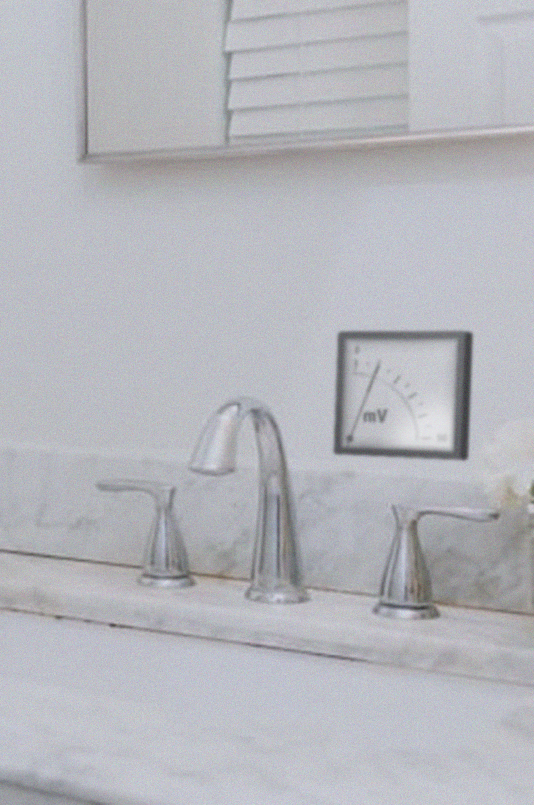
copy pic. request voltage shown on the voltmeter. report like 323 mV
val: 10 mV
